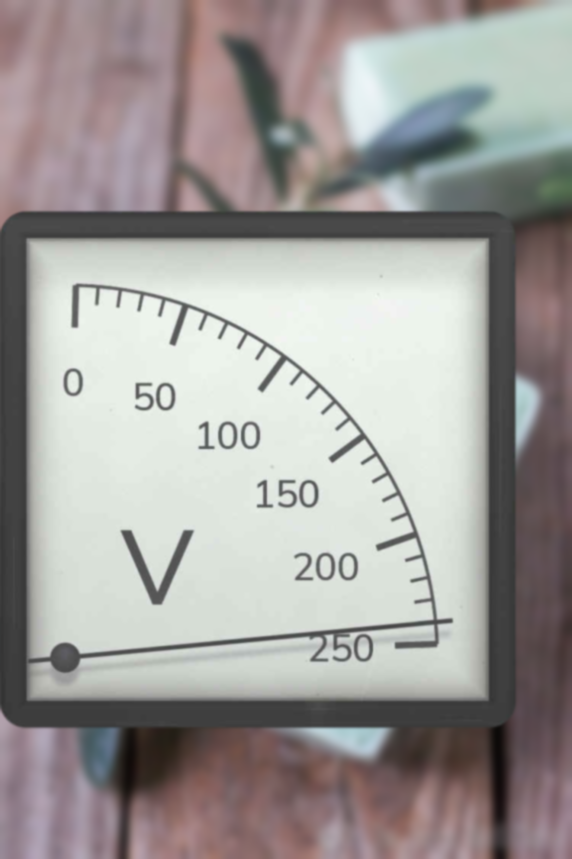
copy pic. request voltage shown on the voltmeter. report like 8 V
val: 240 V
